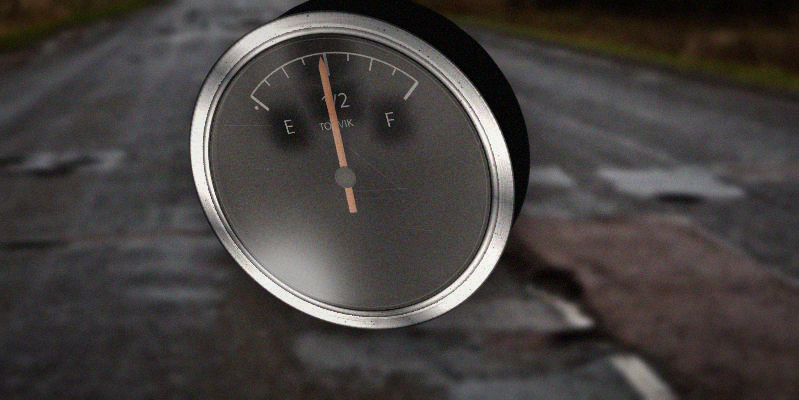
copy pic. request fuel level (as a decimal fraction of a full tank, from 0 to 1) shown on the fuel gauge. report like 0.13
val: 0.5
